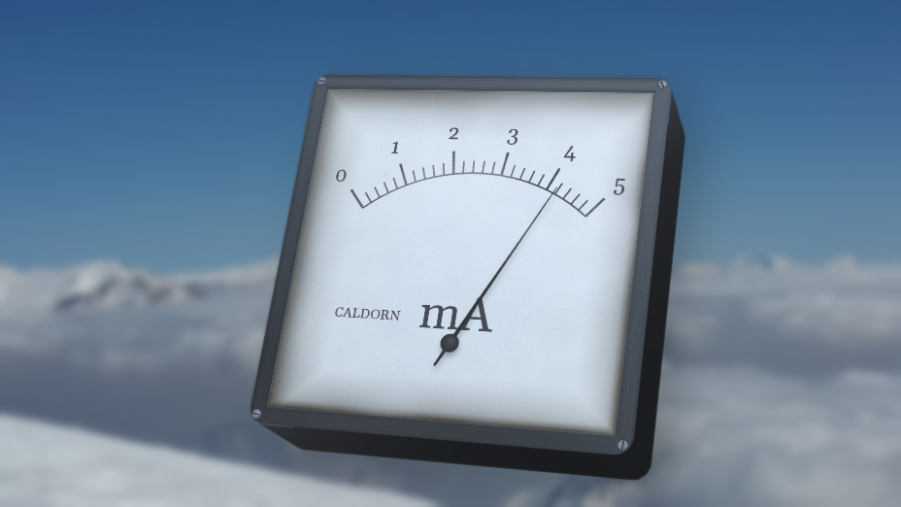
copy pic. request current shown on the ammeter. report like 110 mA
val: 4.2 mA
